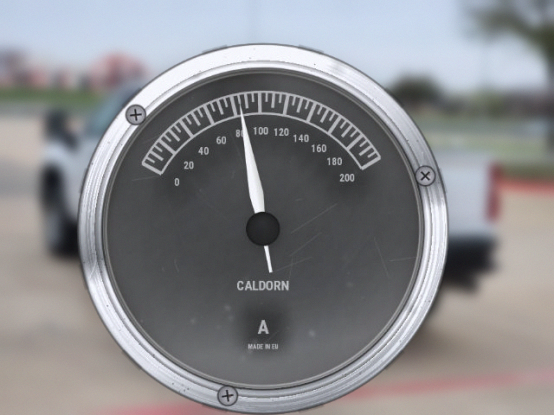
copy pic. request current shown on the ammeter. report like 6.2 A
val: 85 A
